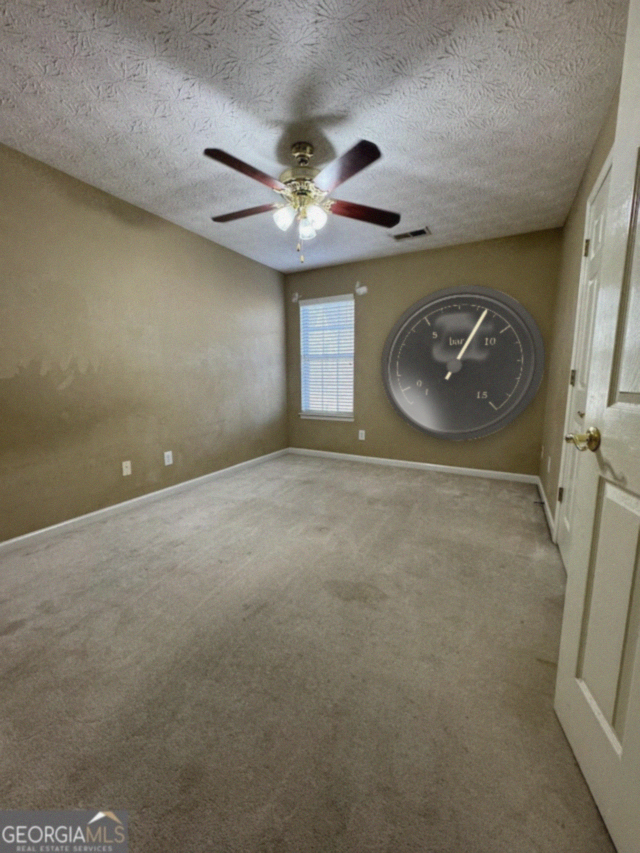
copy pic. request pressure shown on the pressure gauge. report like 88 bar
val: 8.5 bar
